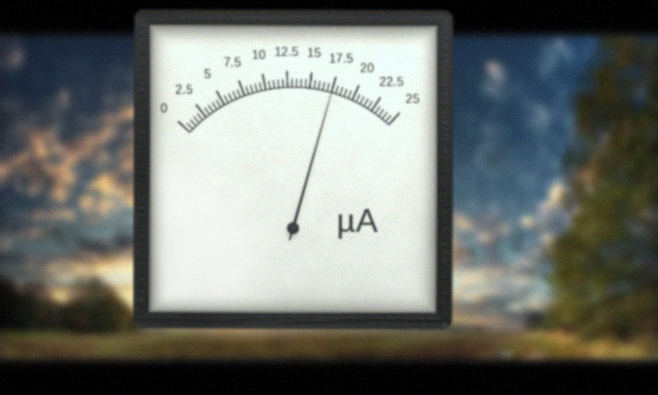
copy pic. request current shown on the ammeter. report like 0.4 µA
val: 17.5 µA
